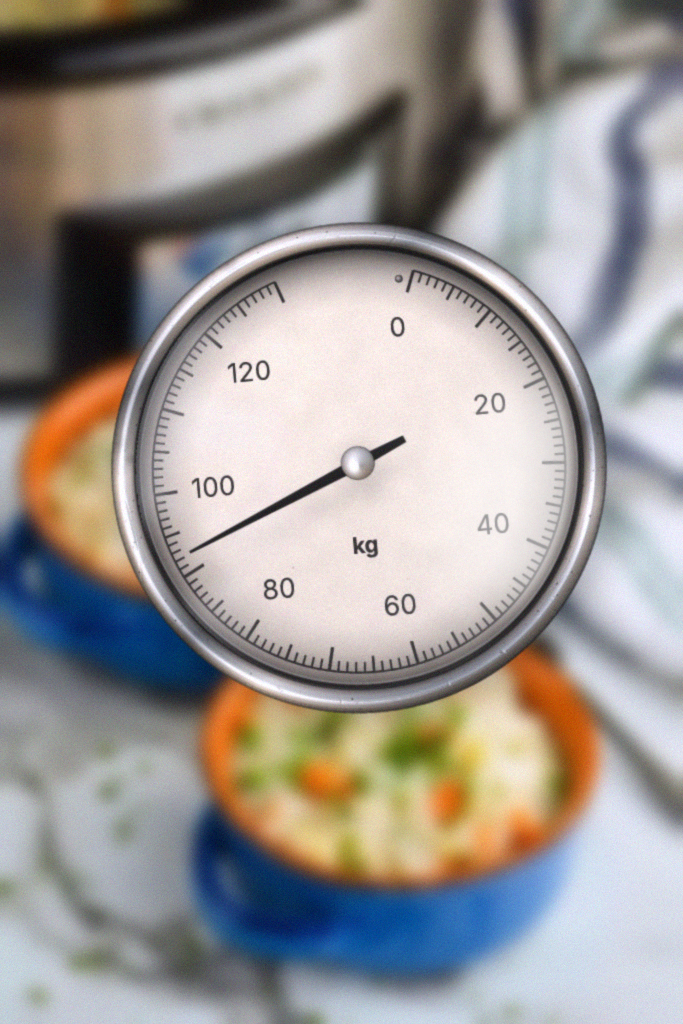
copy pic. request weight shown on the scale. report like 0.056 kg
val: 92 kg
